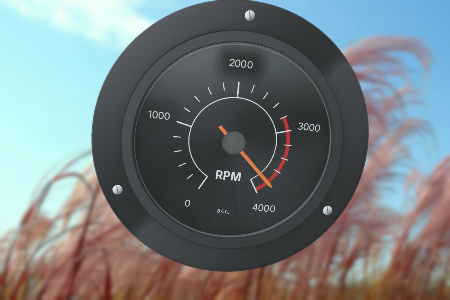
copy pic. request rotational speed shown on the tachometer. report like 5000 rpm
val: 3800 rpm
